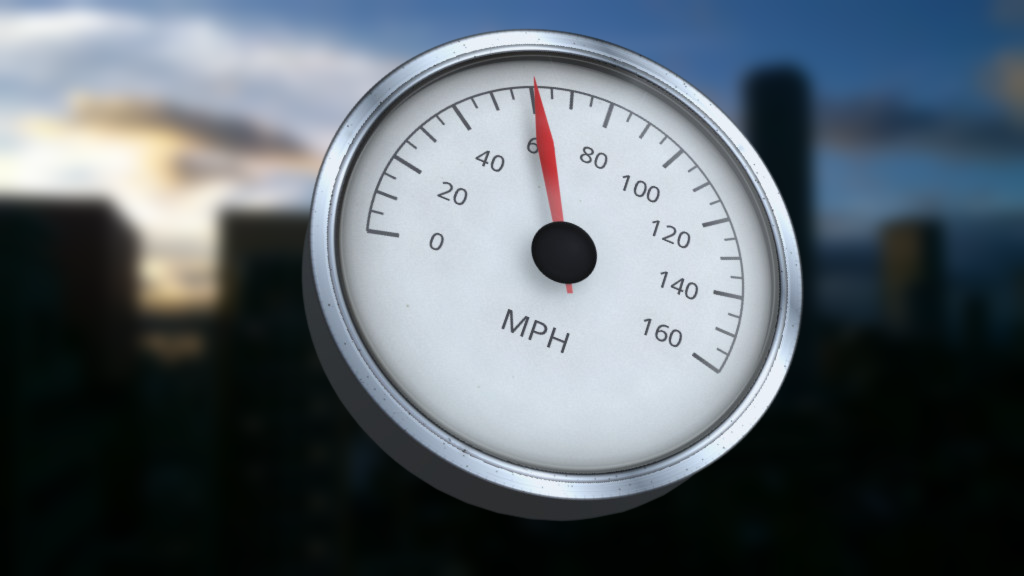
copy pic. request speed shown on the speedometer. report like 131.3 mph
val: 60 mph
